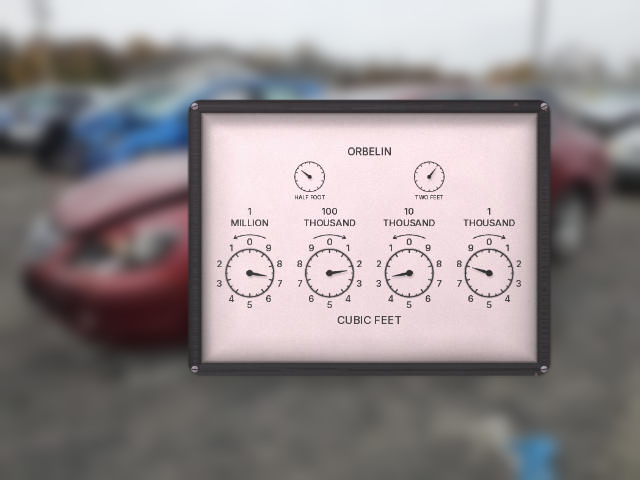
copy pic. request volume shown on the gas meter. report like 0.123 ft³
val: 722800 ft³
